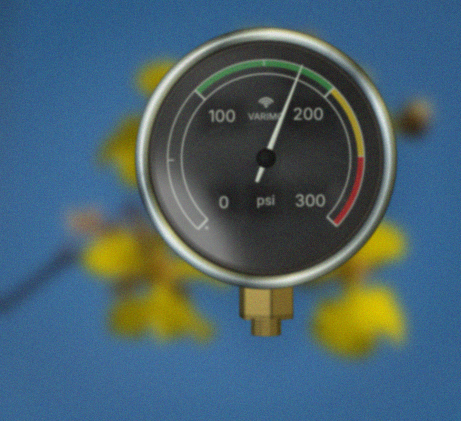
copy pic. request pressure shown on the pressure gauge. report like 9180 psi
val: 175 psi
